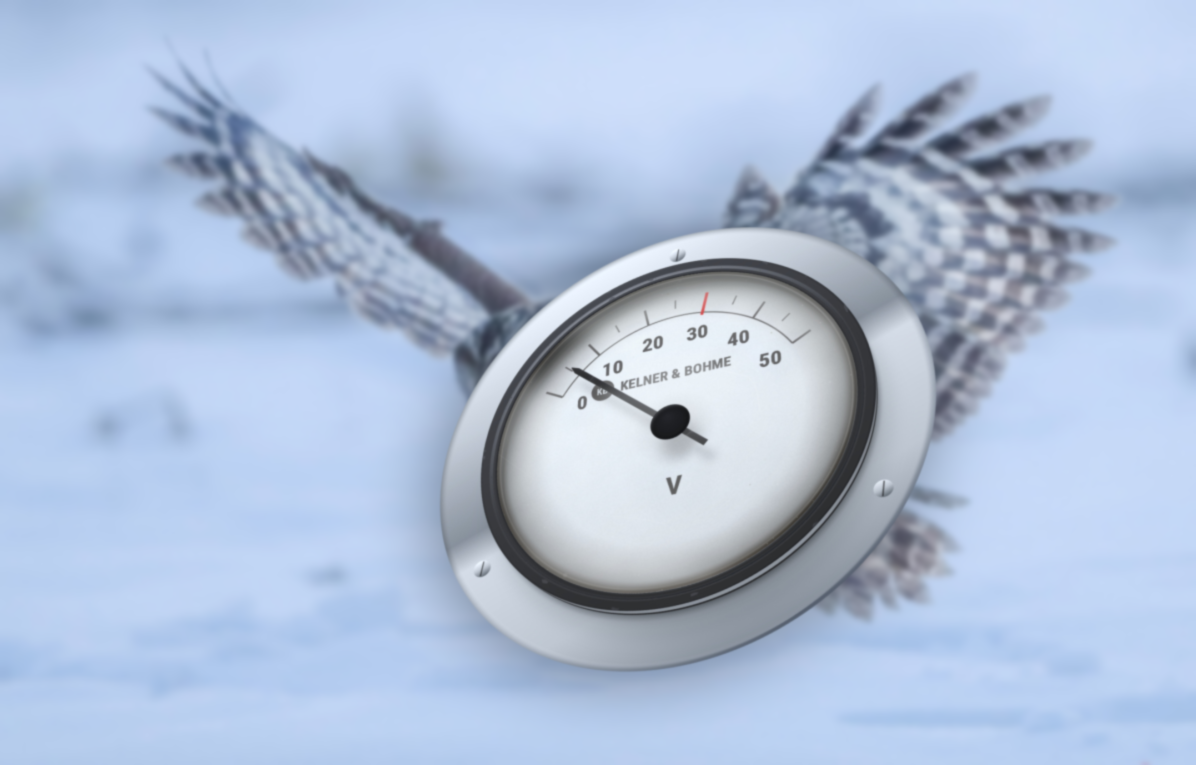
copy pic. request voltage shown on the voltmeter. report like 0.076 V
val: 5 V
